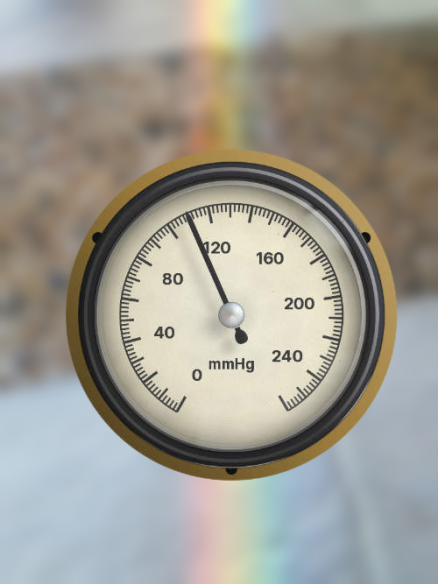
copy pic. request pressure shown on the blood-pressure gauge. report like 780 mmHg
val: 110 mmHg
